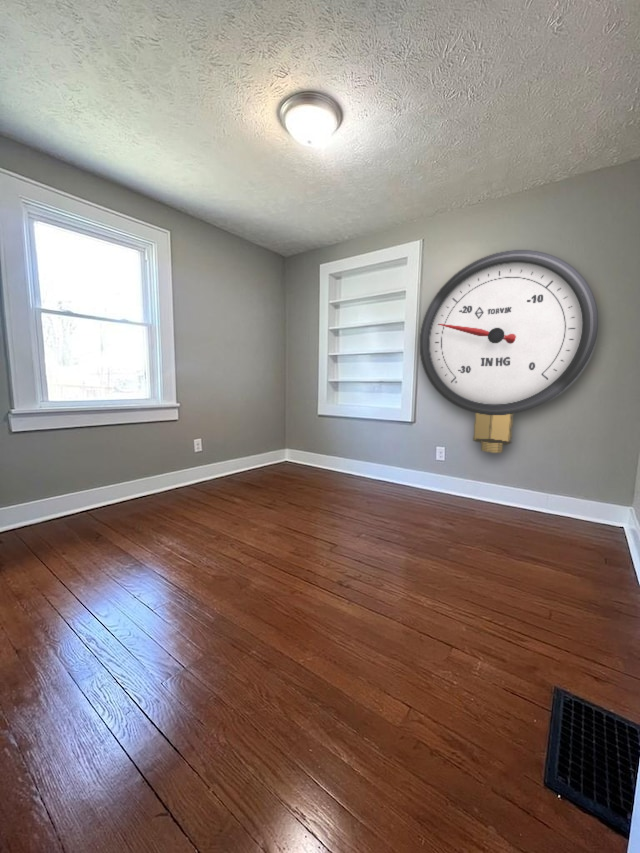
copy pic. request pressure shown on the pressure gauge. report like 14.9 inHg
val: -23 inHg
